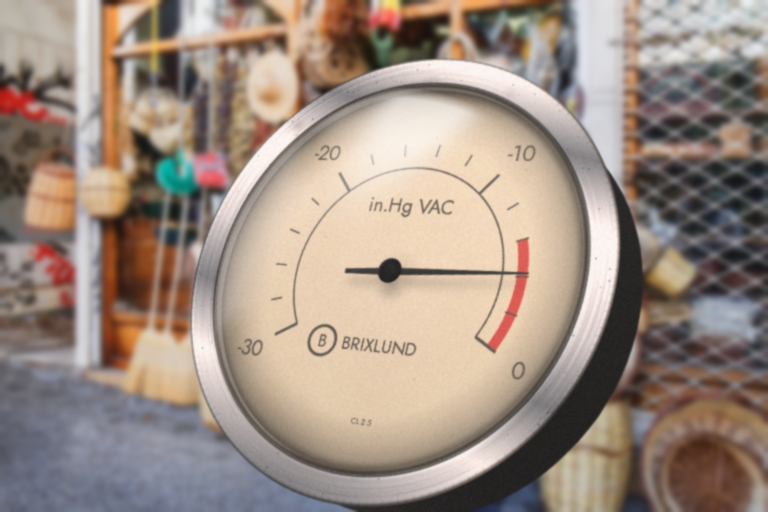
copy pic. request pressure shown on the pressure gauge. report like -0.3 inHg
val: -4 inHg
